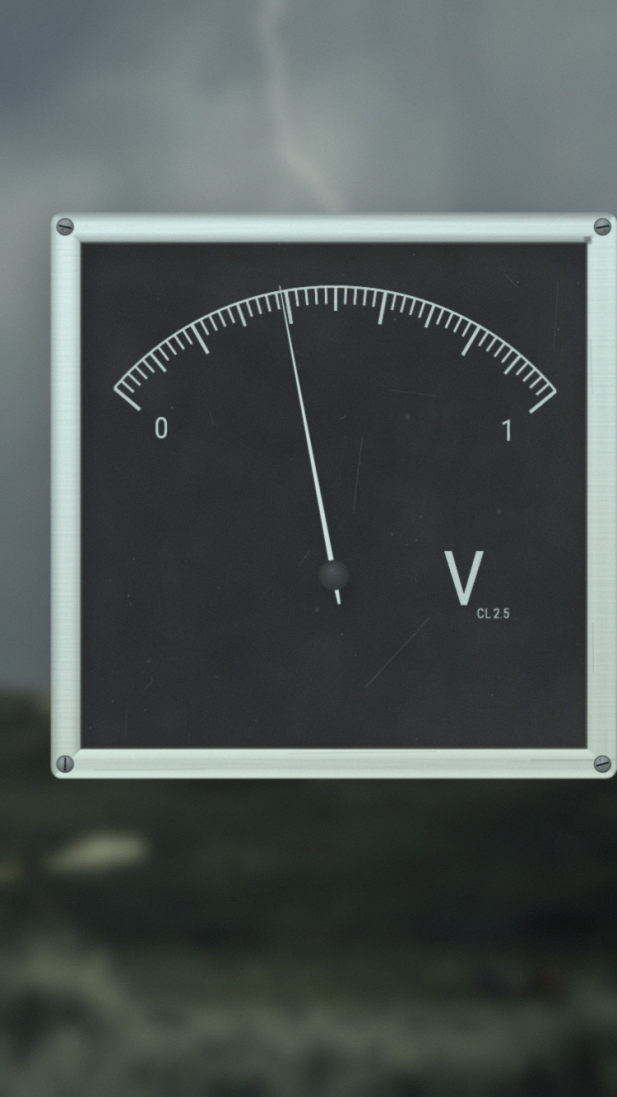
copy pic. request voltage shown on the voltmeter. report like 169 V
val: 0.39 V
